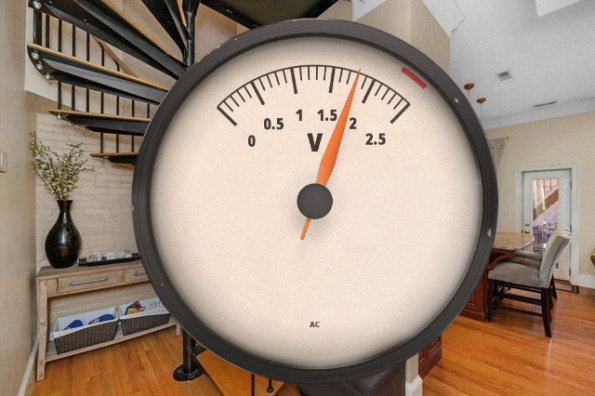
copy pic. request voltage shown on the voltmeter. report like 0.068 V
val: 1.8 V
